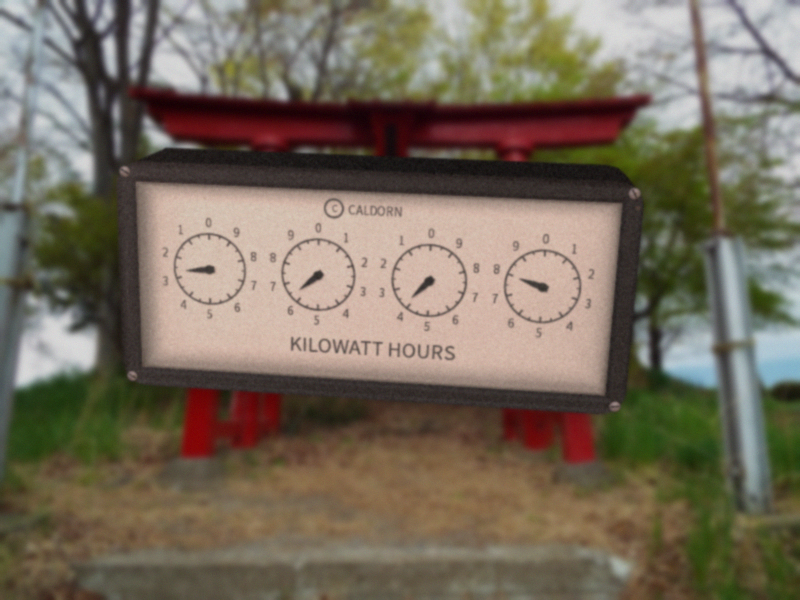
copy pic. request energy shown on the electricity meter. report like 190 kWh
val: 2638 kWh
